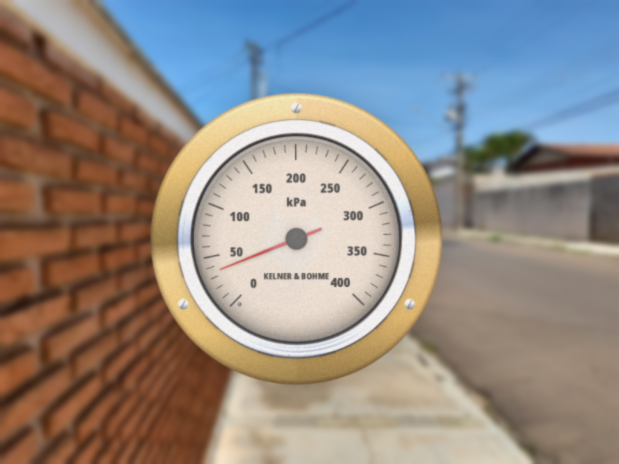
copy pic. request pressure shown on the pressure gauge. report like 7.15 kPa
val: 35 kPa
